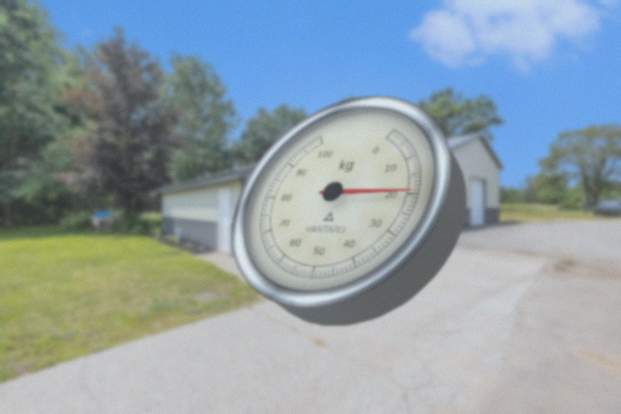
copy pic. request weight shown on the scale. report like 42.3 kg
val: 20 kg
